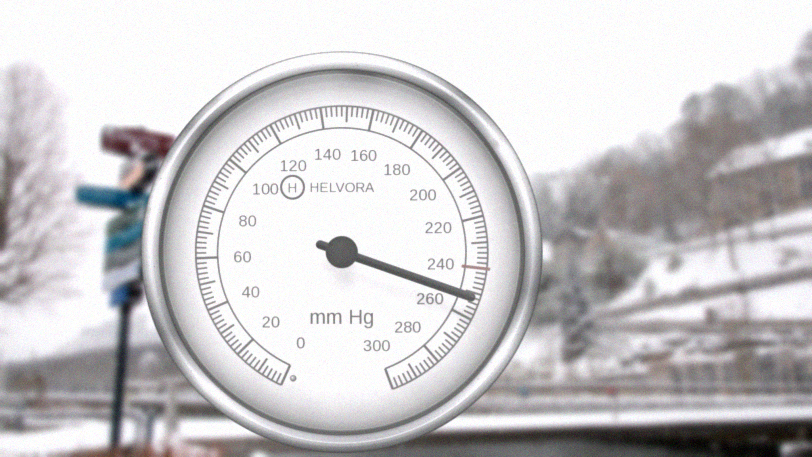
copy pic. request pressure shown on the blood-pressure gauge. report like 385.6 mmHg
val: 252 mmHg
